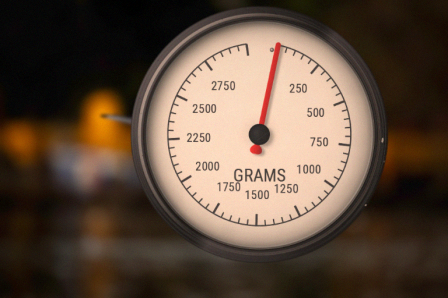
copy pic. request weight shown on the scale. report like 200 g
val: 0 g
